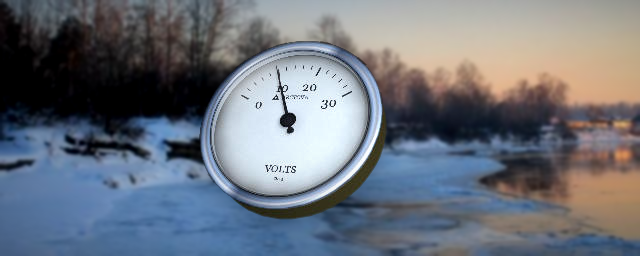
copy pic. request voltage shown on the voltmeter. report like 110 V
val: 10 V
